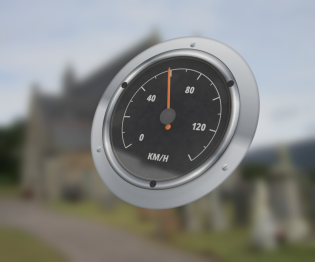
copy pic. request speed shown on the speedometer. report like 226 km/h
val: 60 km/h
